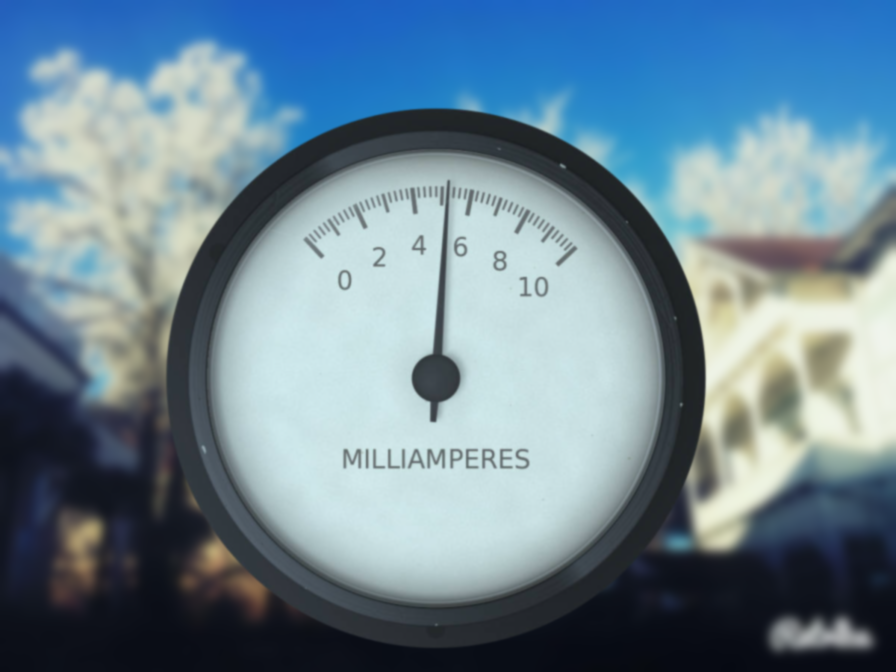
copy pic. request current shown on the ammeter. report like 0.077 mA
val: 5.2 mA
